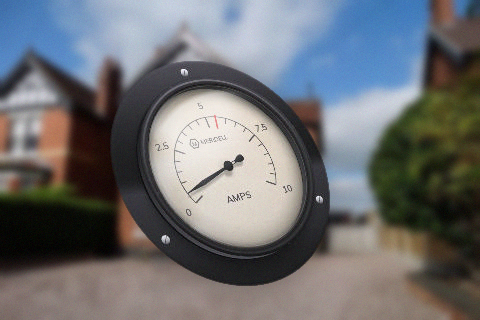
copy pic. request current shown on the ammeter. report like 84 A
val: 0.5 A
